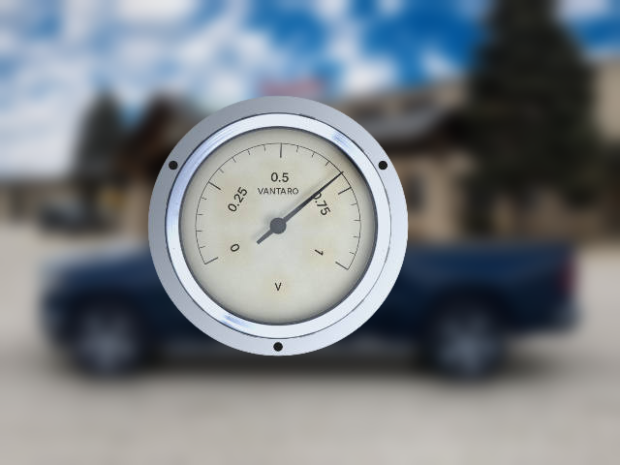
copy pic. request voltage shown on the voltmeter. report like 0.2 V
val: 0.7 V
